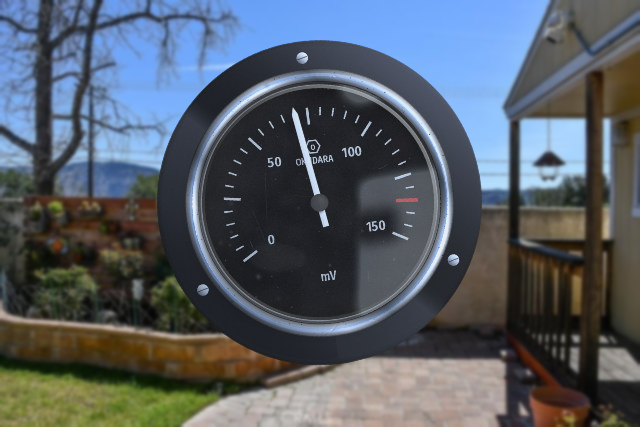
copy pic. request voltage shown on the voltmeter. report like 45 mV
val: 70 mV
